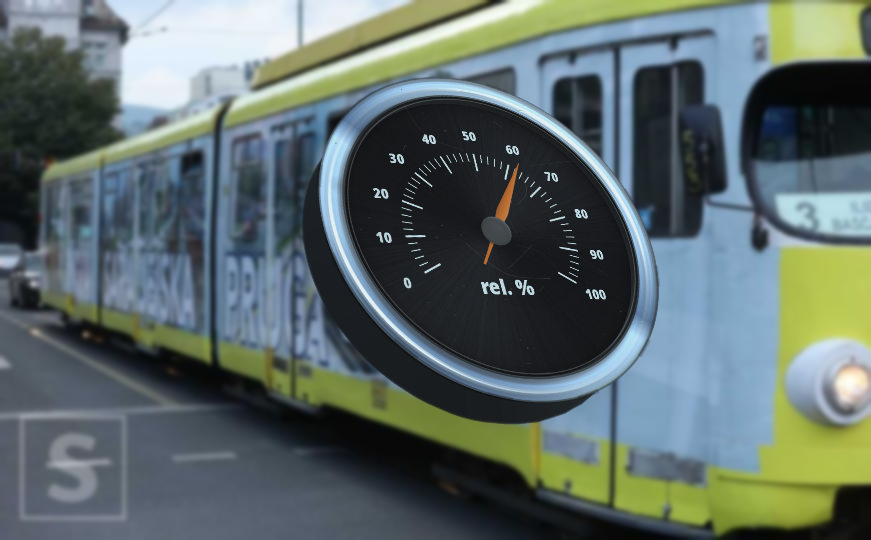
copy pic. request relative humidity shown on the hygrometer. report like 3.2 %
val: 62 %
